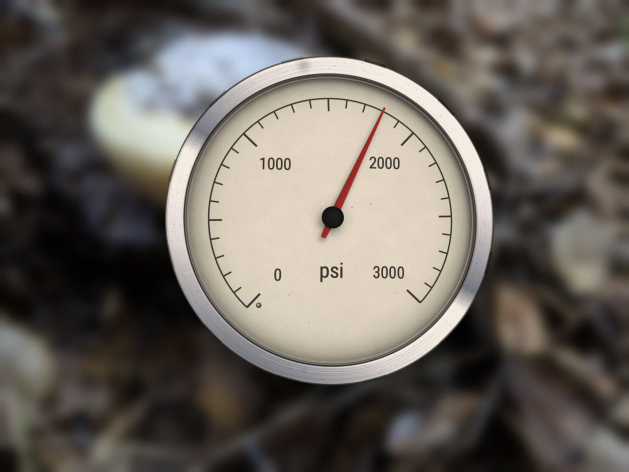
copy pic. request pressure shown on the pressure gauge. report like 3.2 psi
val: 1800 psi
